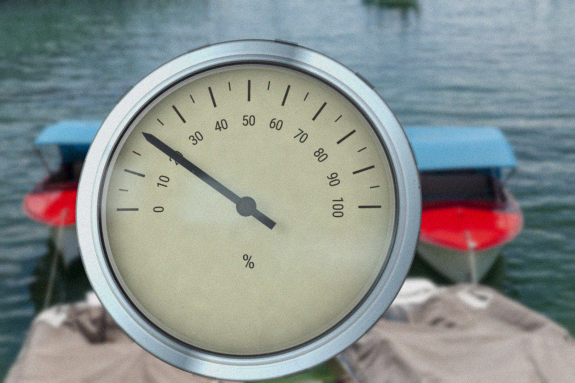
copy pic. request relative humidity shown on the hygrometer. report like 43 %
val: 20 %
